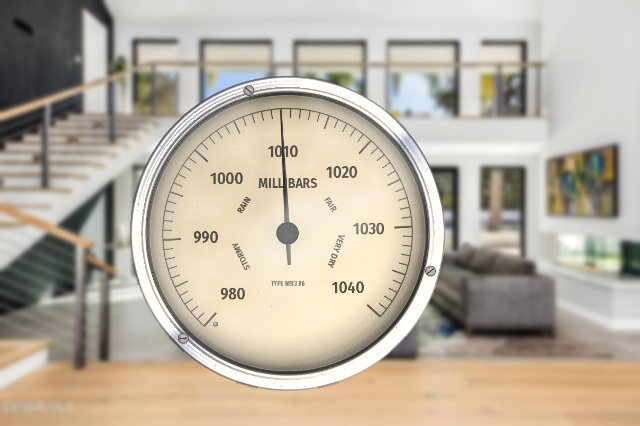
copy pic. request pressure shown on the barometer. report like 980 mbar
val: 1010 mbar
